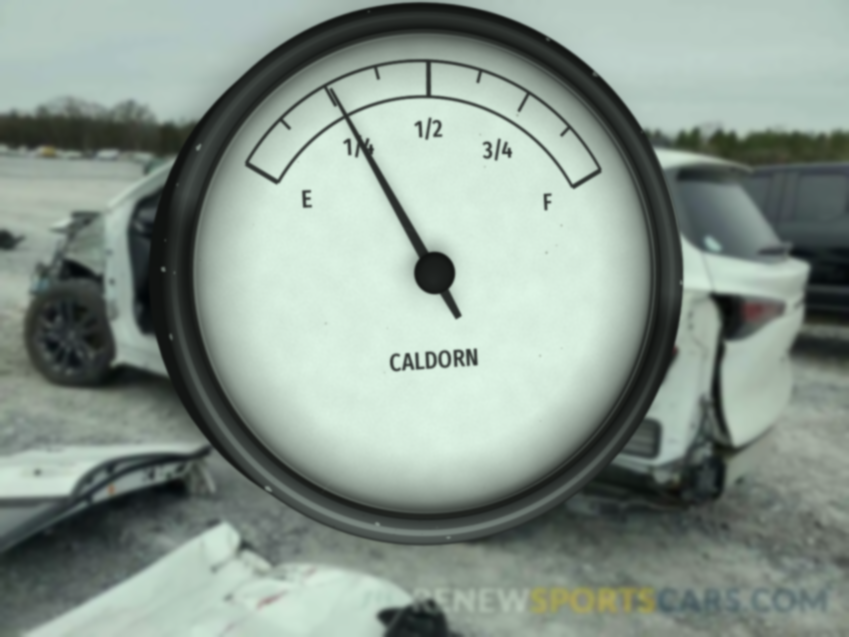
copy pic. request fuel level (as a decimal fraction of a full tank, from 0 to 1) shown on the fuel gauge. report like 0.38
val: 0.25
